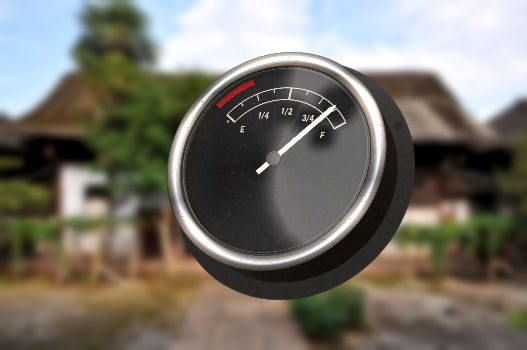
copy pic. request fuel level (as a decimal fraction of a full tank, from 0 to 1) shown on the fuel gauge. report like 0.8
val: 0.875
